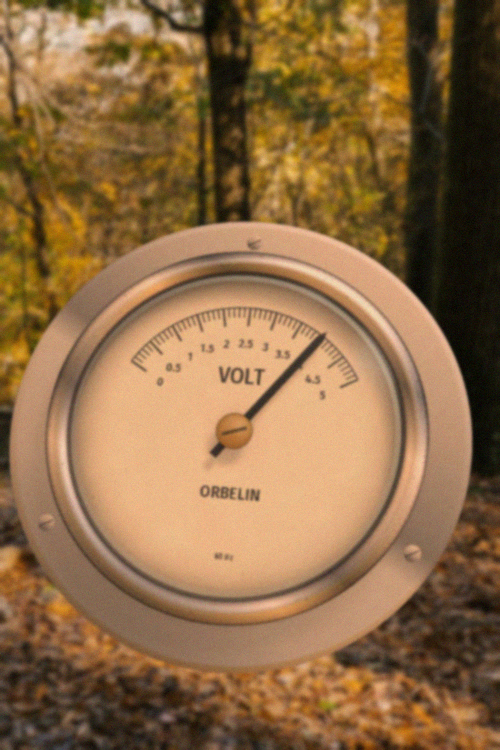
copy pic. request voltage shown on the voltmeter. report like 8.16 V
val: 4 V
